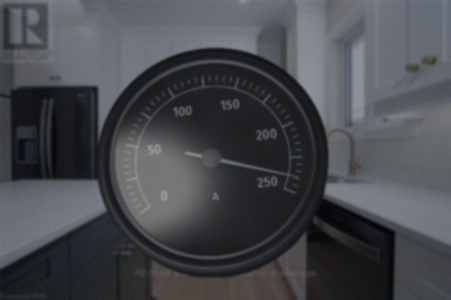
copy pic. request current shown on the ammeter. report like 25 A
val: 240 A
